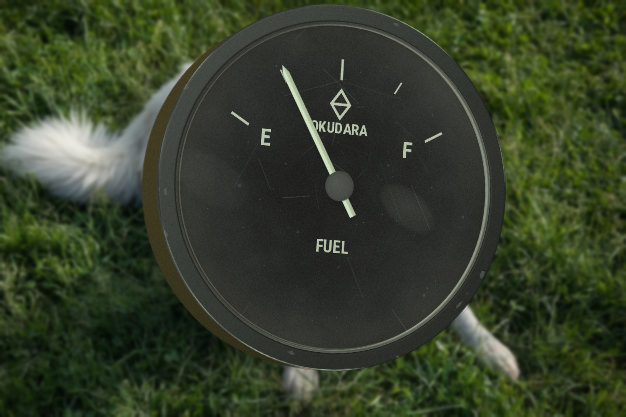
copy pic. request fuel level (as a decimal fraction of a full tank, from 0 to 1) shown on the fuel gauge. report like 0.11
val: 0.25
